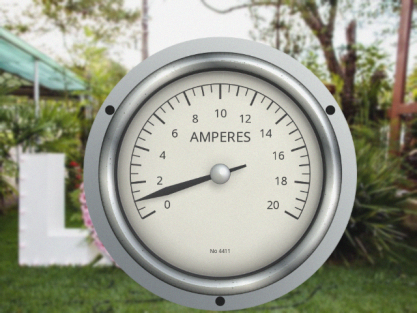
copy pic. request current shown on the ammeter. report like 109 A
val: 1 A
